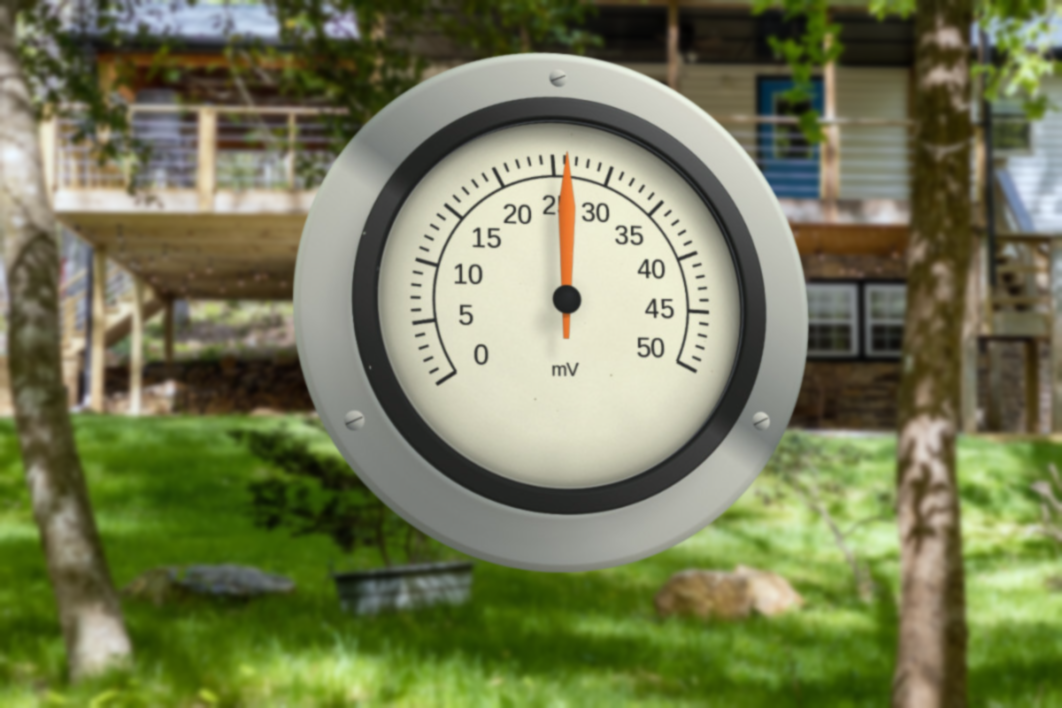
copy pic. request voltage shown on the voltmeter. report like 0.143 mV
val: 26 mV
